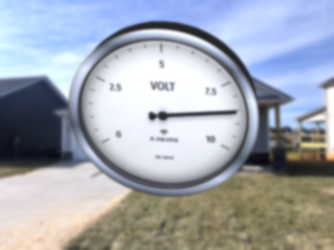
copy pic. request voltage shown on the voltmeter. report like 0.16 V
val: 8.5 V
